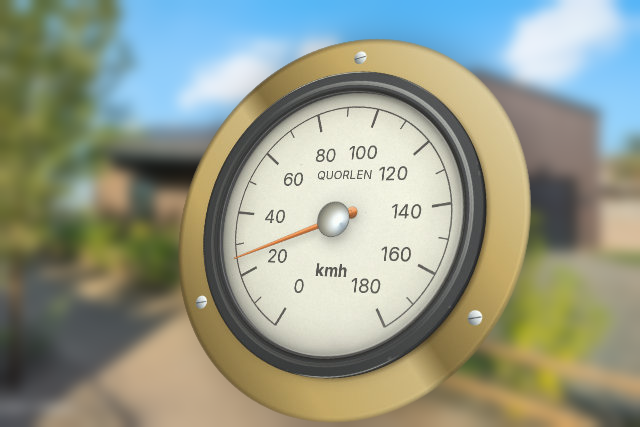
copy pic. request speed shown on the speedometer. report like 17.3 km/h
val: 25 km/h
